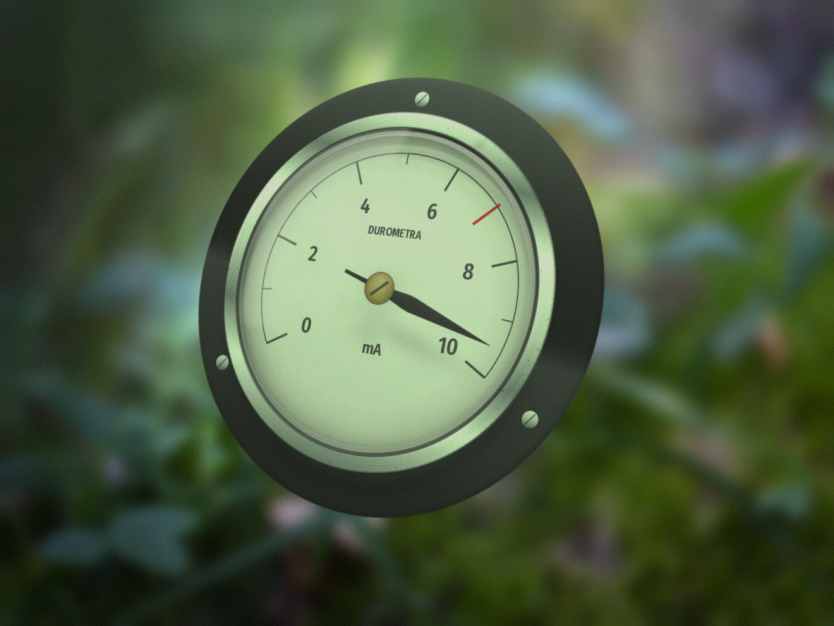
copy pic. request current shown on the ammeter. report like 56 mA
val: 9.5 mA
